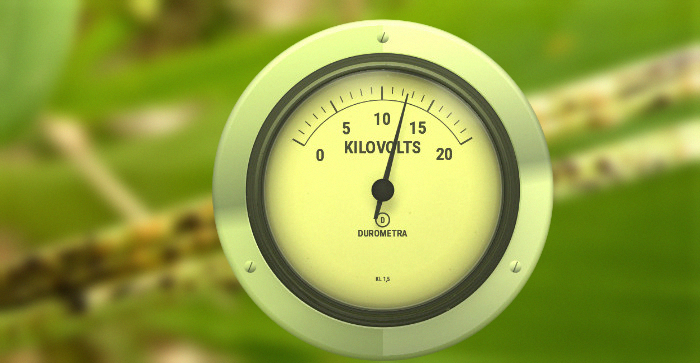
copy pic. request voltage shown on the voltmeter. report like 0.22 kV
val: 12.5 kV
